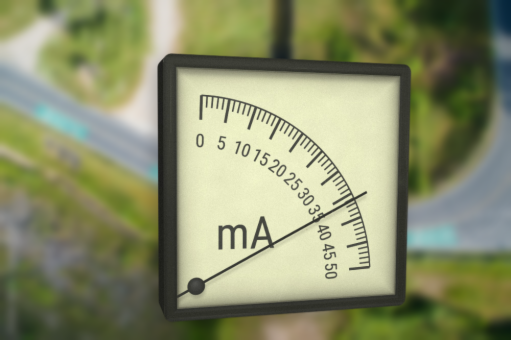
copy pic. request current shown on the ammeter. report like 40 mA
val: 36 mA
